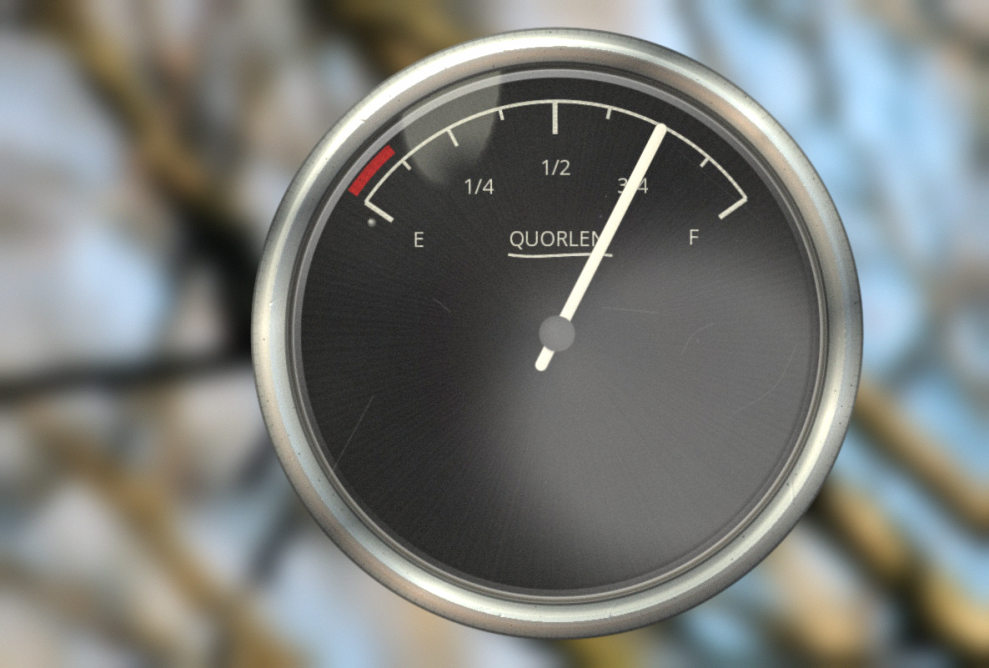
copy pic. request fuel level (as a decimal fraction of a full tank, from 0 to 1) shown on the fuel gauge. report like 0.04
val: 0.75
